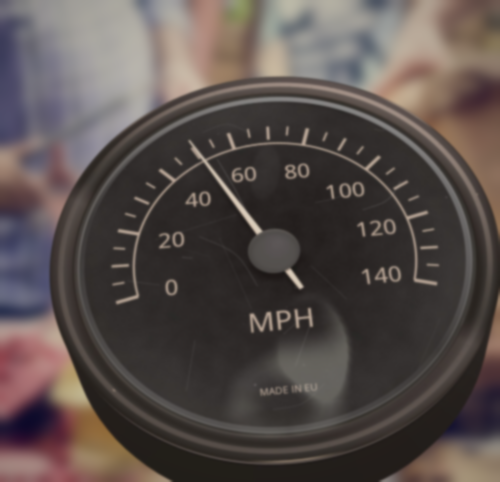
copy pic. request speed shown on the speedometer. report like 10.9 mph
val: 50 mph
